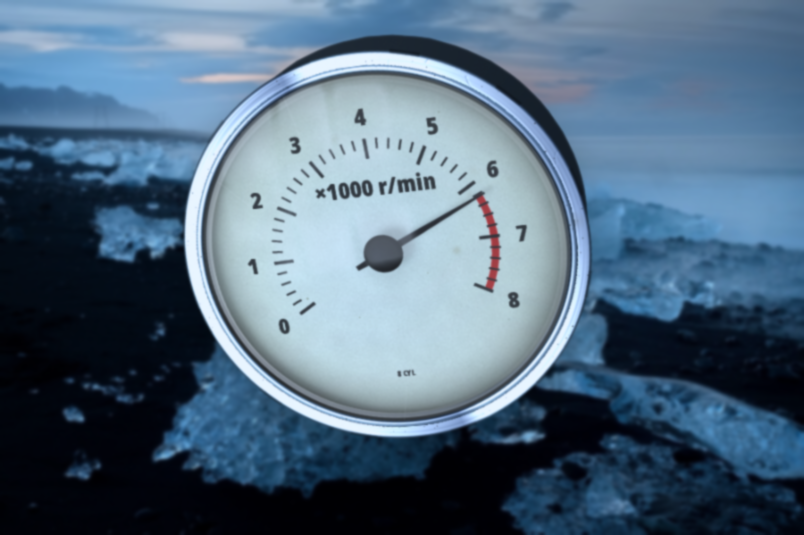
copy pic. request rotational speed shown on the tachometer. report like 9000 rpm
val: 6200 rpm
